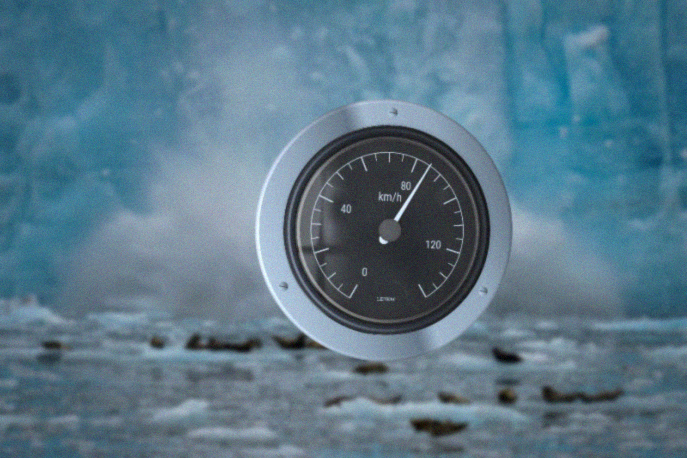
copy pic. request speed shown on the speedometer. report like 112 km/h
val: 85 km/h
